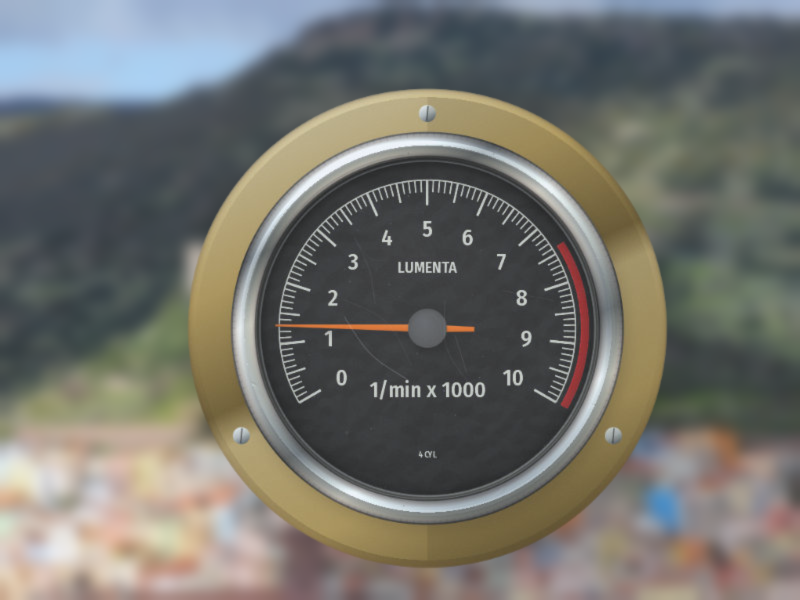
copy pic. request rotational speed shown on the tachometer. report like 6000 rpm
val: 1300 rpm
